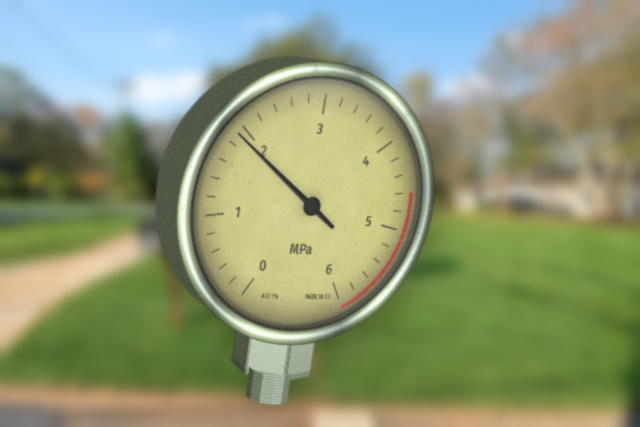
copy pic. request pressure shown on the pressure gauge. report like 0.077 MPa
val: 1.9 MPa
